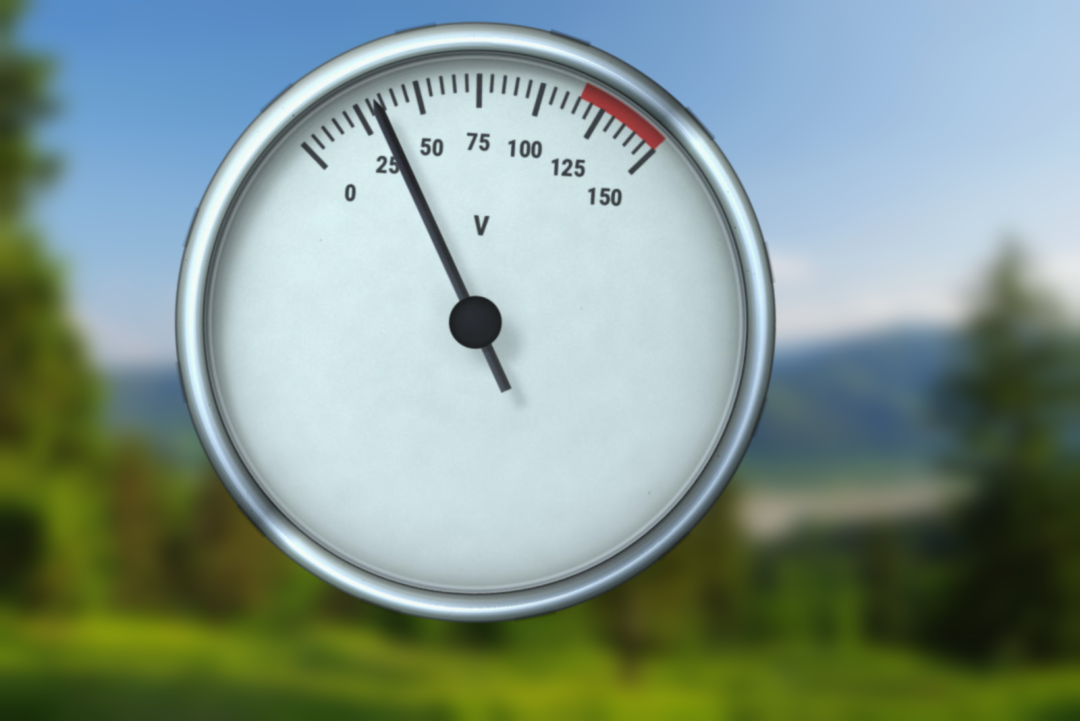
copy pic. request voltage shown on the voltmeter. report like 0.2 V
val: 32.5 V
